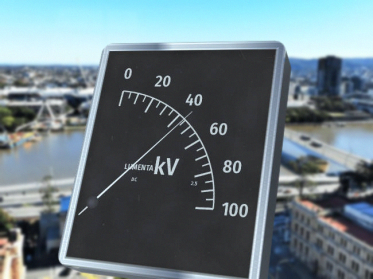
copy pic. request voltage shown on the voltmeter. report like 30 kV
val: 45 kV
